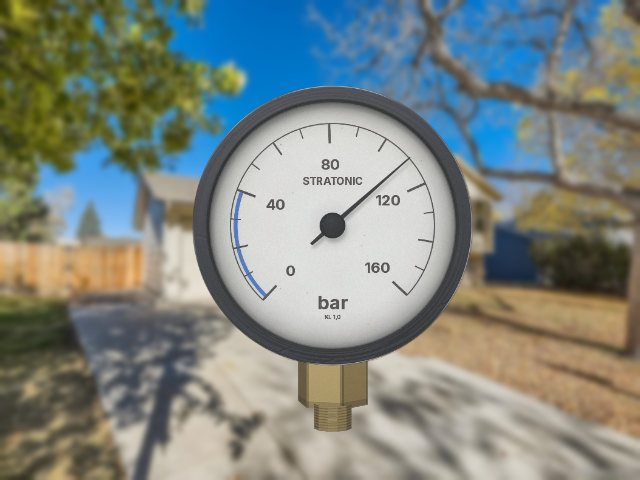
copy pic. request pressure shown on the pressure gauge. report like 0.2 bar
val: 110 bar
